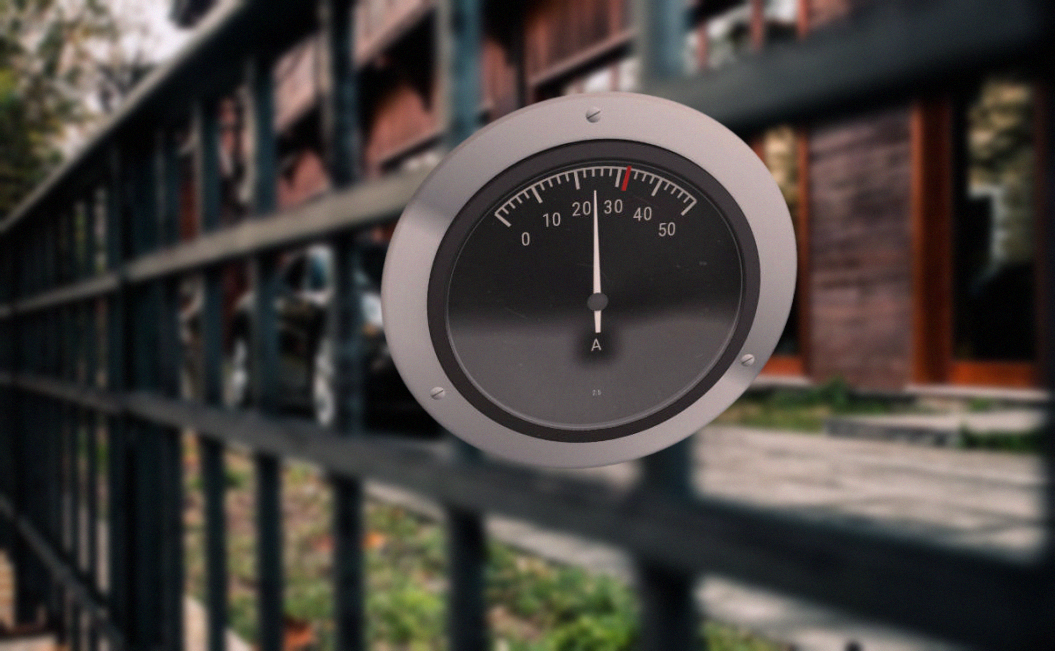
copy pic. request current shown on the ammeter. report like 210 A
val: 24 A
